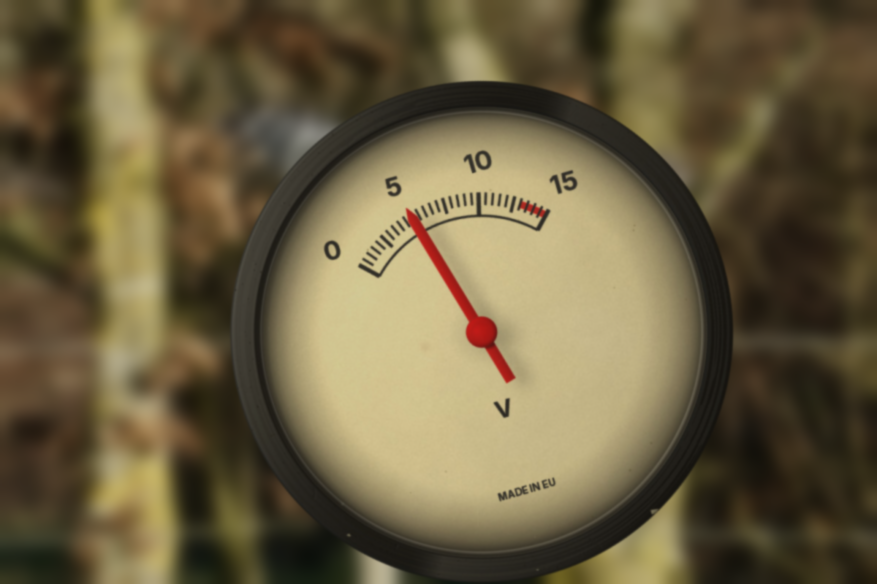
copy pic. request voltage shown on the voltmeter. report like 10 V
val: 5 V
